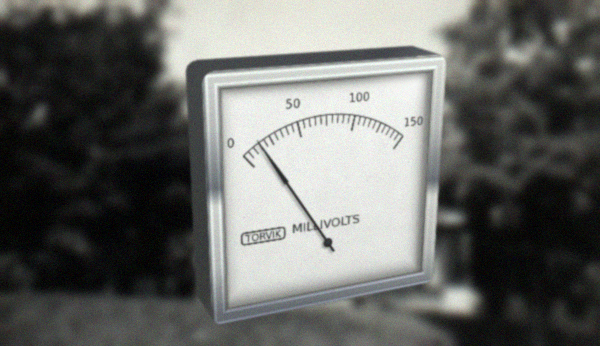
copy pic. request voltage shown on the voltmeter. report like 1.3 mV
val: 15 mV
